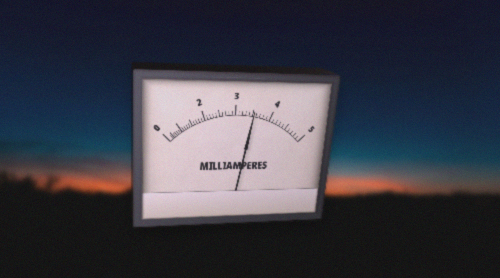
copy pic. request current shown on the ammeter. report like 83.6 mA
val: 3.5 mA
